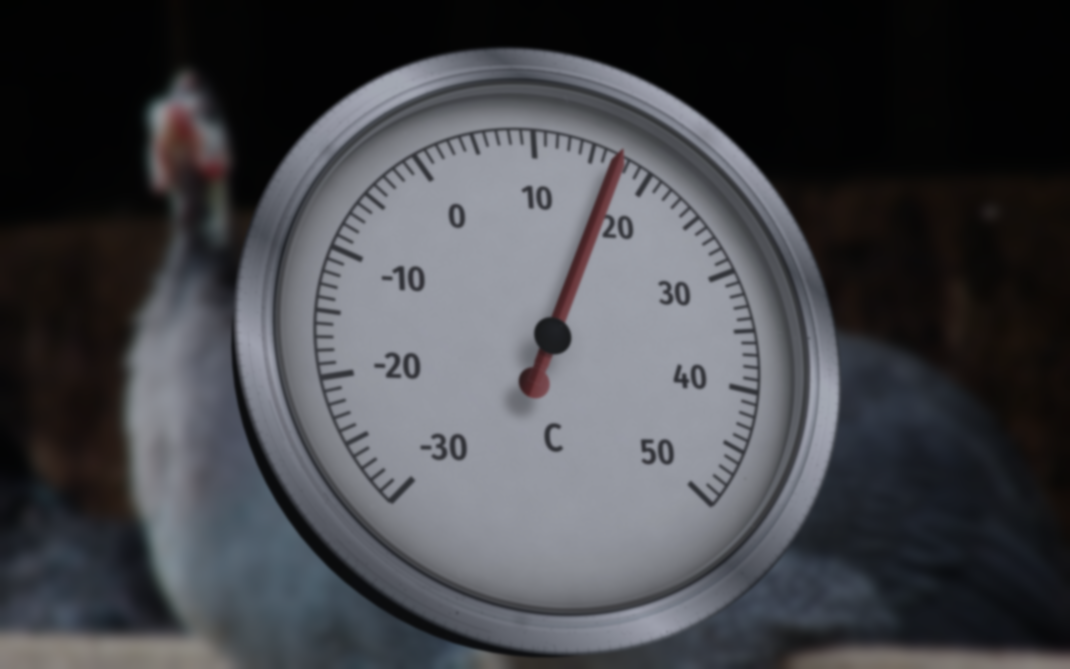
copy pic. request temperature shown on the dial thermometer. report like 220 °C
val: 17 °C
